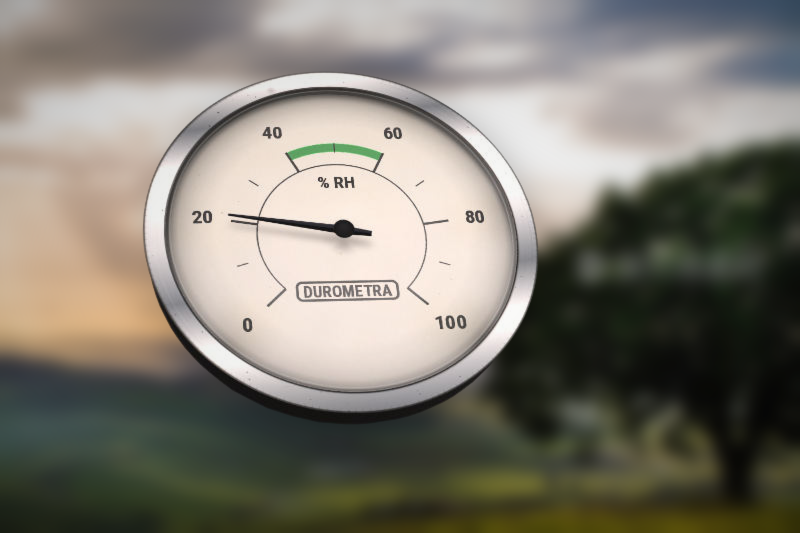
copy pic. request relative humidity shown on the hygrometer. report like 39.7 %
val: 20 %
